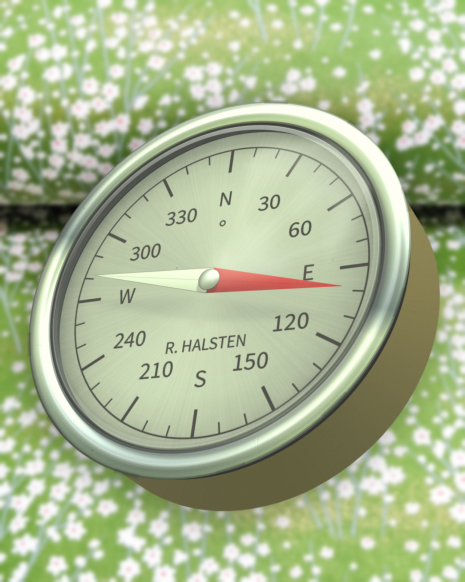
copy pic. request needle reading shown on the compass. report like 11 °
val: 100 °
